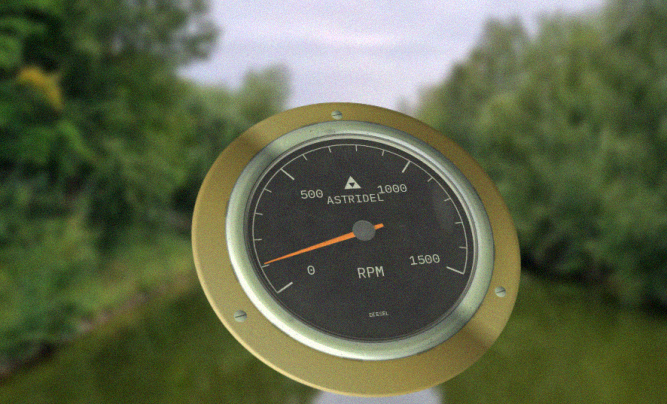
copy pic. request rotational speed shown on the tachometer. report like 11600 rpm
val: 100 rpm
